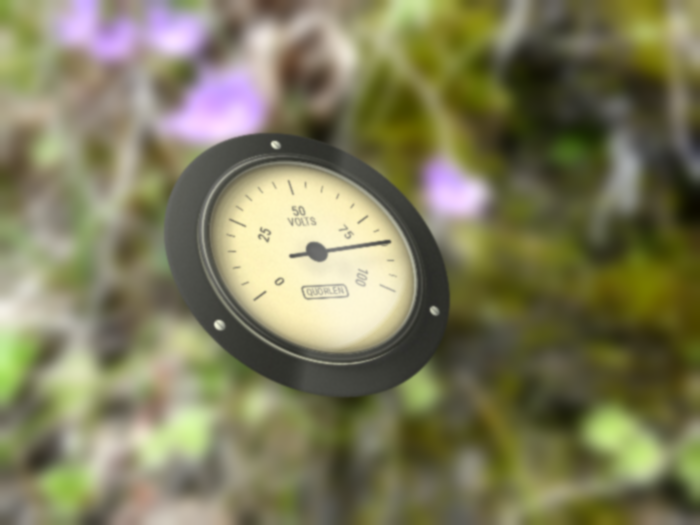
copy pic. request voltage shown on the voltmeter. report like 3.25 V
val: 85 V
